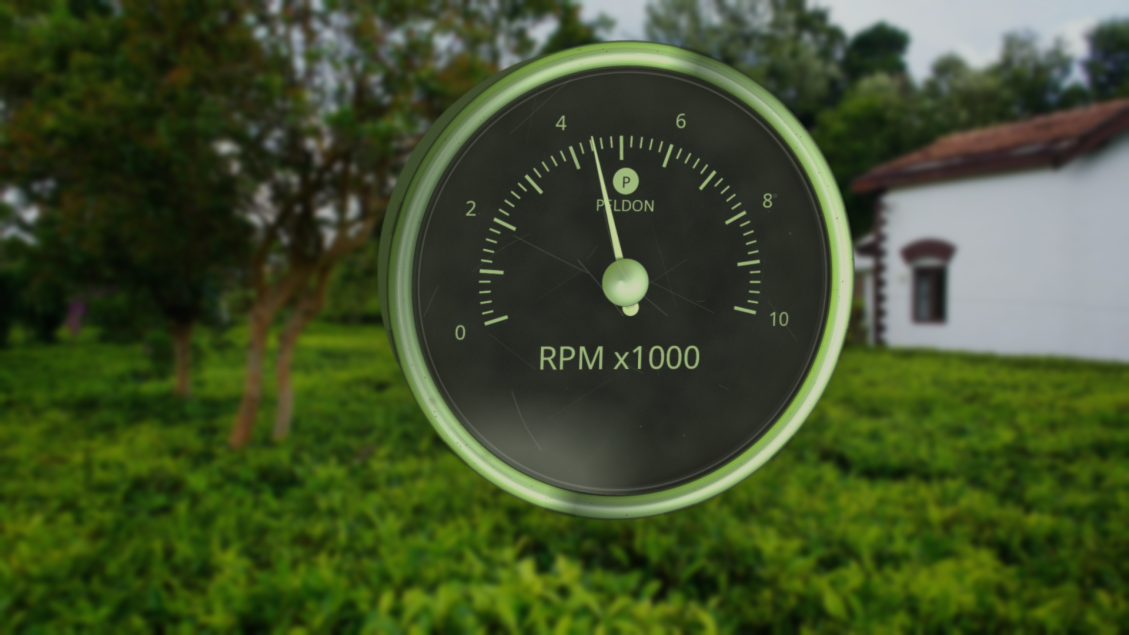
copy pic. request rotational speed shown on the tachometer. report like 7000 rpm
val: 4400 rpm
